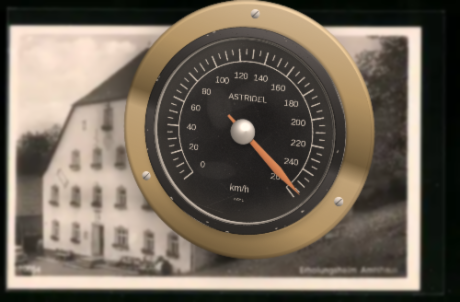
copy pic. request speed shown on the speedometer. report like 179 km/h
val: 255 km/h
